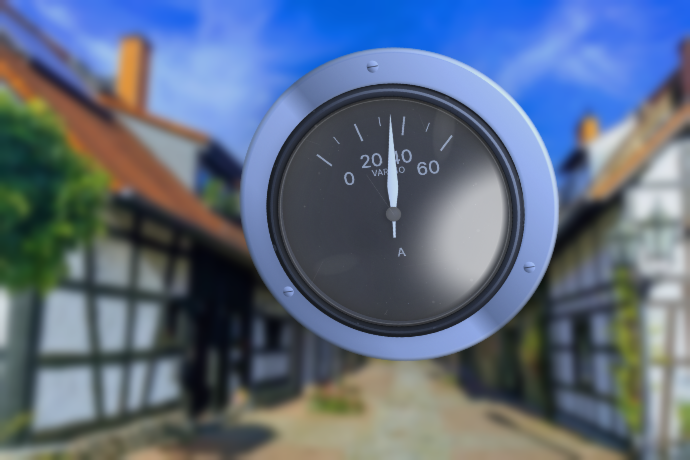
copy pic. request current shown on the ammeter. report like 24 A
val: 35 A
